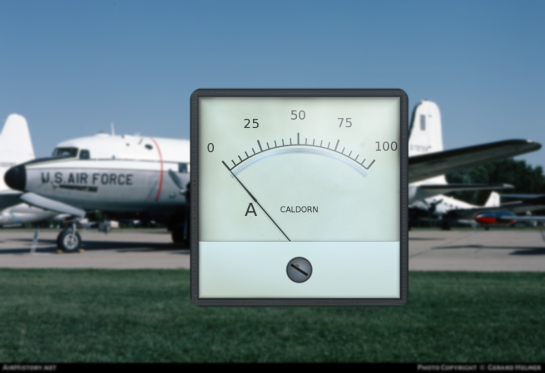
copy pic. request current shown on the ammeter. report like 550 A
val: 0 A
